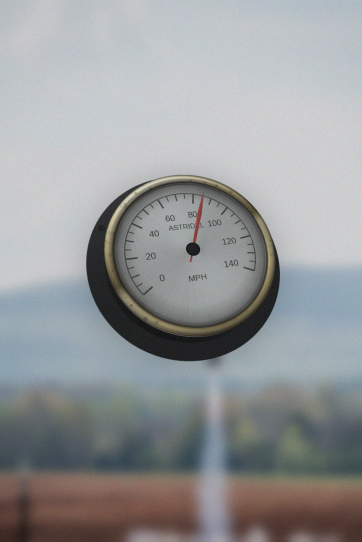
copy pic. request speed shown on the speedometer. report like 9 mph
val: 85 mph
